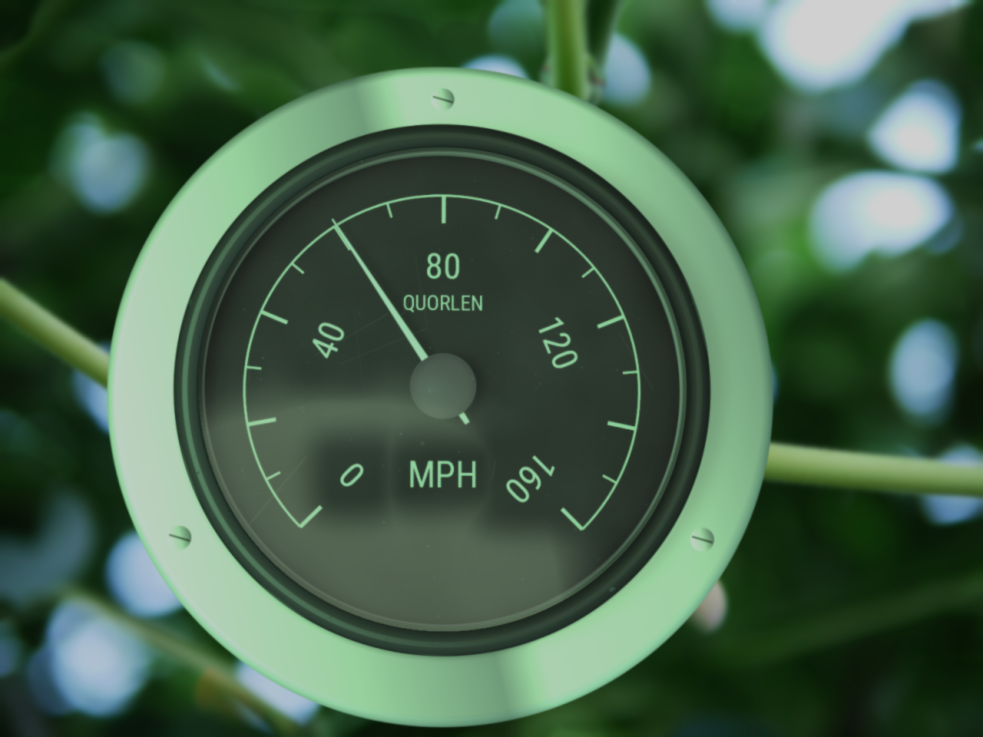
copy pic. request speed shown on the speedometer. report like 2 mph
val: 60 mph
